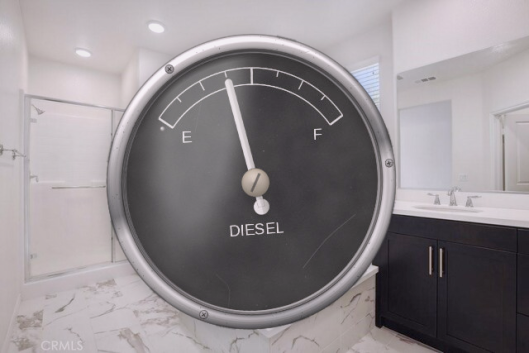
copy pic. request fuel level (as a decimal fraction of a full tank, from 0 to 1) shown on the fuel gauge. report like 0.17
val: 0.375
